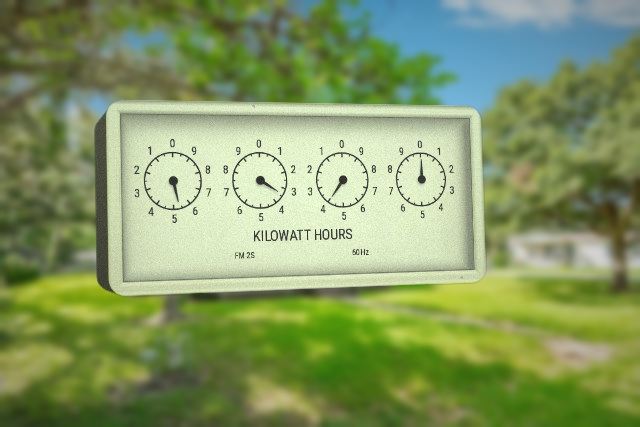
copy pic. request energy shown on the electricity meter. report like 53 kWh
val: 5340 kWh
